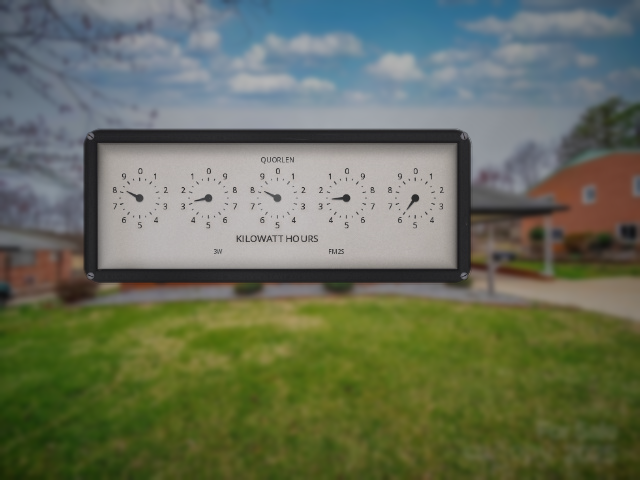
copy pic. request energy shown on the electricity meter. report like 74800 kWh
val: 82826 kWh
